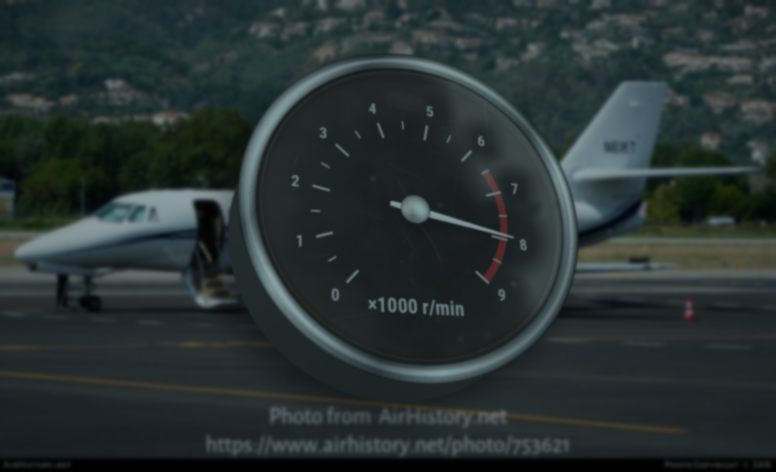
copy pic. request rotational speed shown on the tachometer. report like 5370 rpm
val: 8000 rpm
